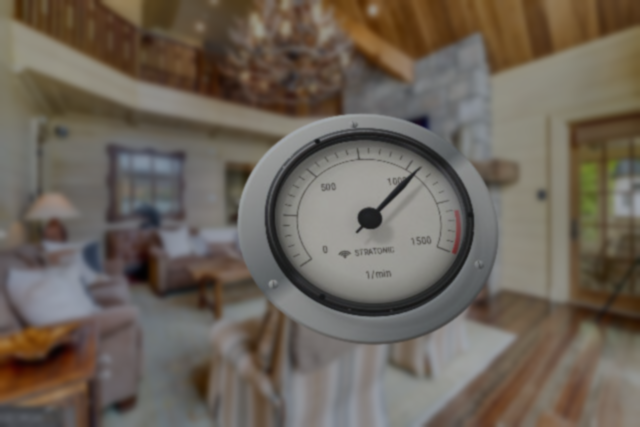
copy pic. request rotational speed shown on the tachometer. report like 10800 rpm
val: 1050 rpm
